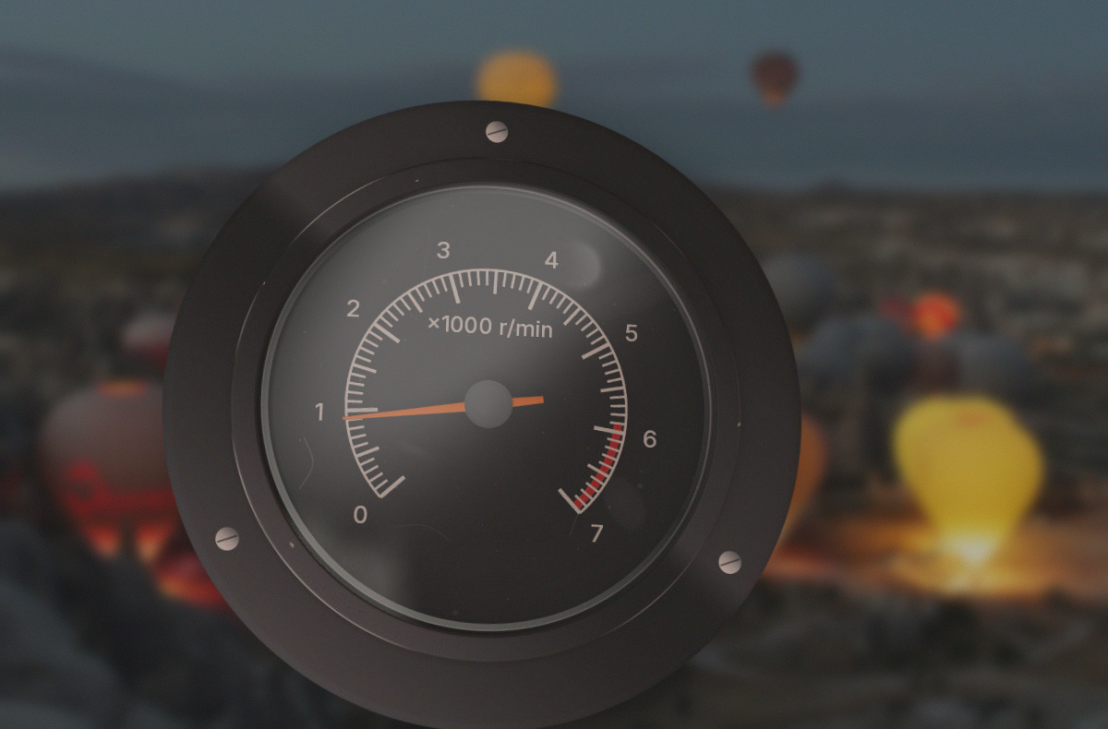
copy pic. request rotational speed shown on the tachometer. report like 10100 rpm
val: 900 rpm
